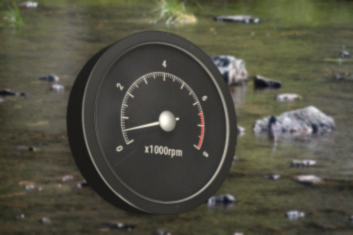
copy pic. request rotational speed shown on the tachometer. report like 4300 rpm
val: 500 rpm
